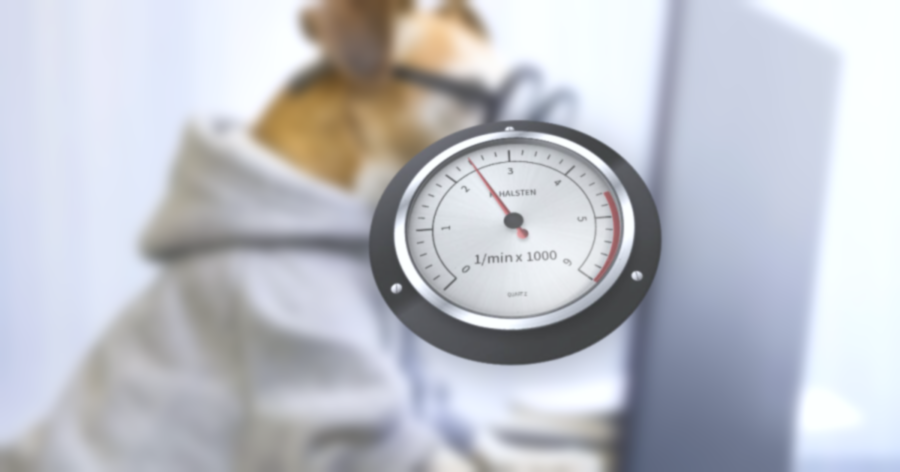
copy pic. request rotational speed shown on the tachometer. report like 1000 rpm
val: 2400 rpm
